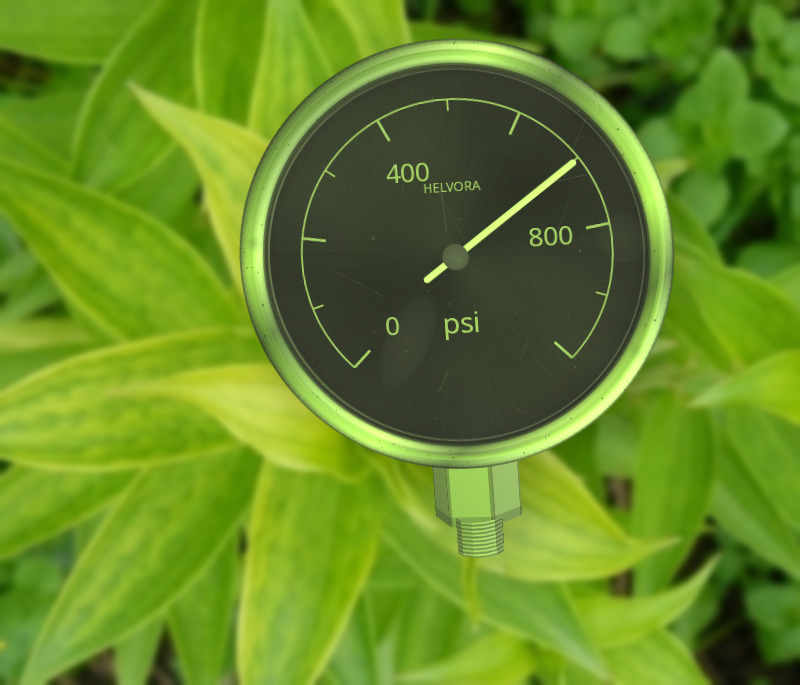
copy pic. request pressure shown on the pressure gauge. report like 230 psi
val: 700 psi
